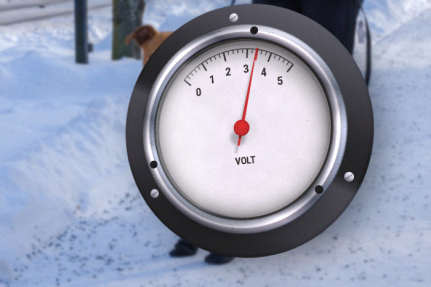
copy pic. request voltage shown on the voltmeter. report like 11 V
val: 3.4 V
